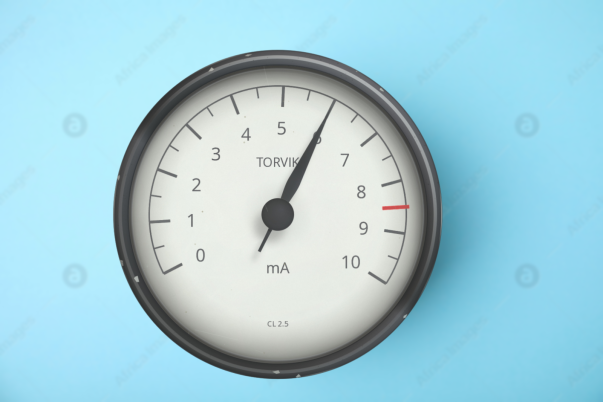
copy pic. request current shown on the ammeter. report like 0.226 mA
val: 6 mA
